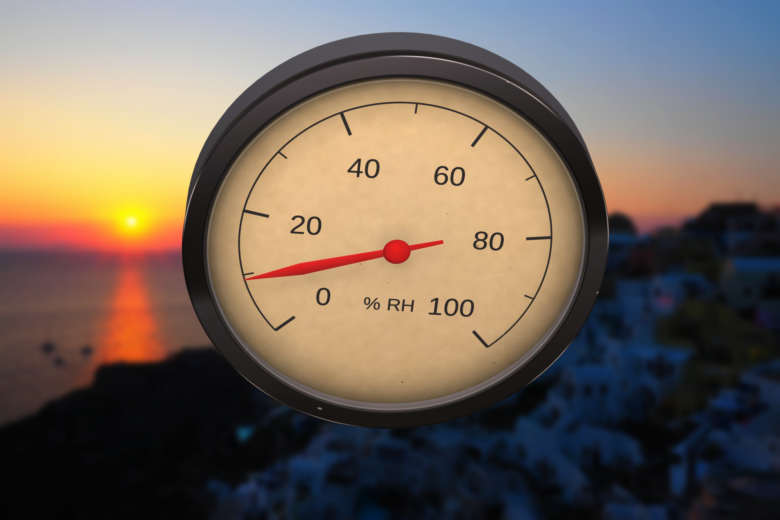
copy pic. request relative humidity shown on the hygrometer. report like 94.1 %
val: 10 %
